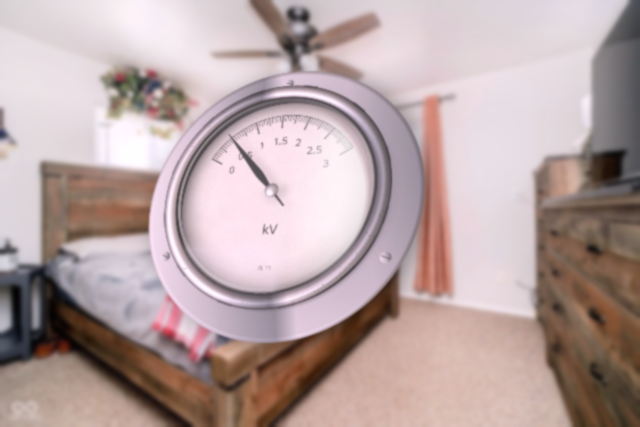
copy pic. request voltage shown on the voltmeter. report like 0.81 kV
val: 0.5 kV
